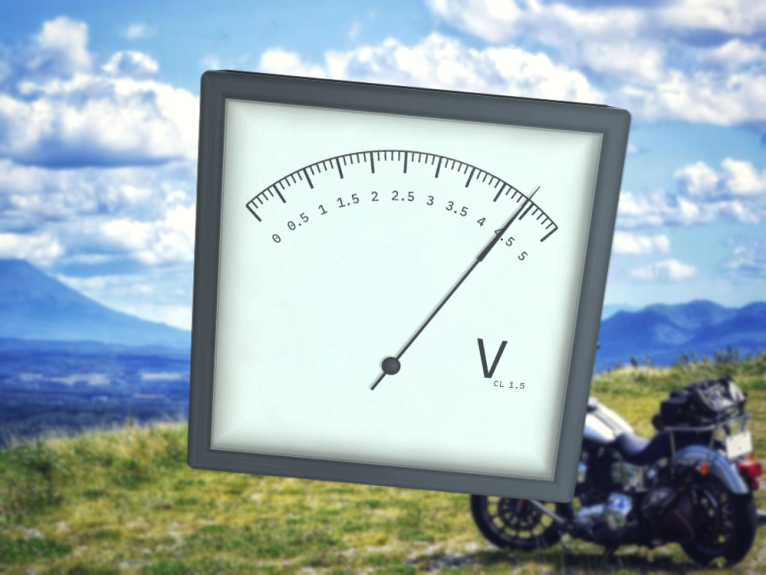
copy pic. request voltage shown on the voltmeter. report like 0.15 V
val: 4.4 V
